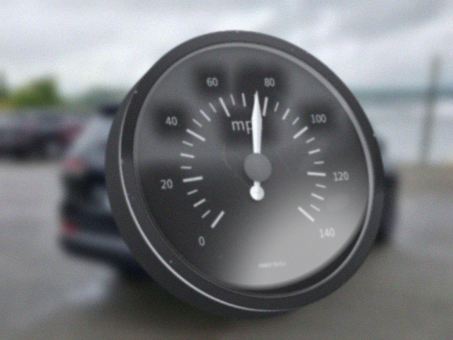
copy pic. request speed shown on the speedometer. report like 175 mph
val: 75 mph
